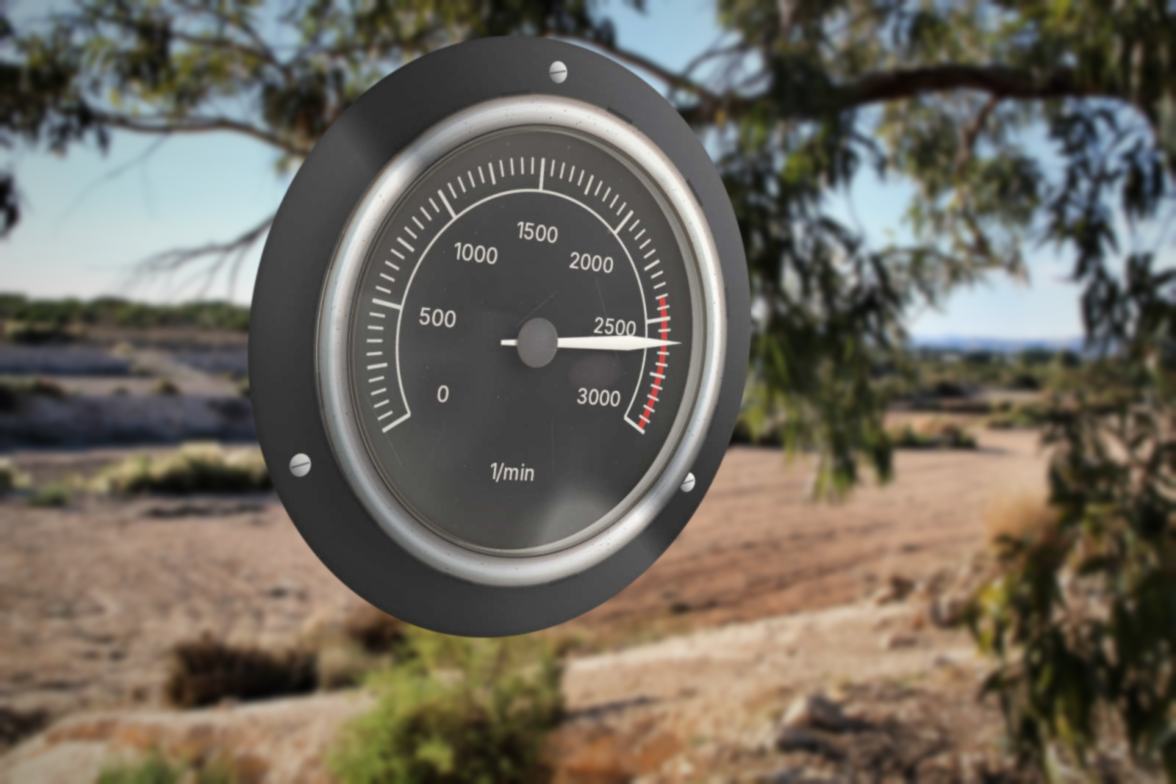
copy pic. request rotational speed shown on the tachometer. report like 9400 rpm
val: 2600 rpm
